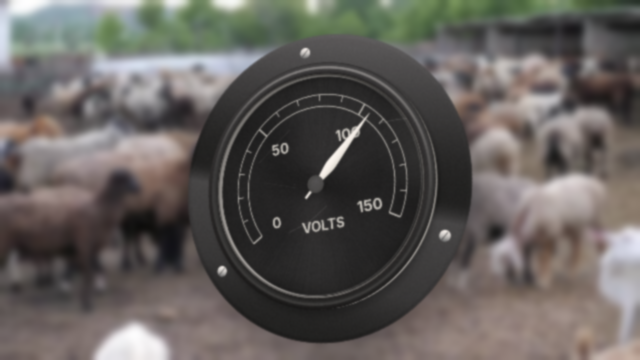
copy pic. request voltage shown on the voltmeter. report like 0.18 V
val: 105 V
